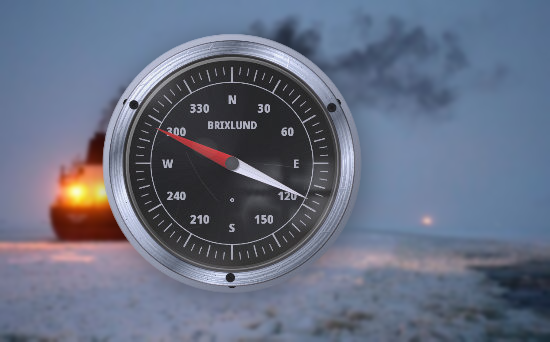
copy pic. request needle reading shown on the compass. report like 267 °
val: 295 °
